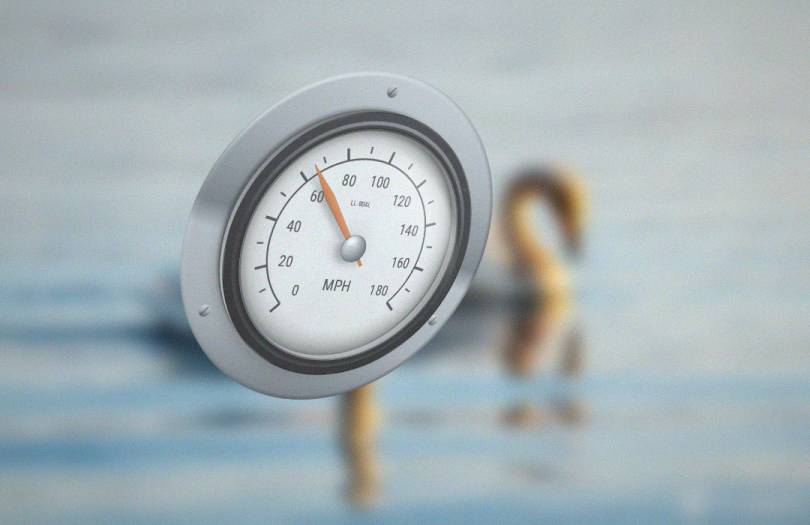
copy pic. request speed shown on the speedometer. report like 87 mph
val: 65 mph
